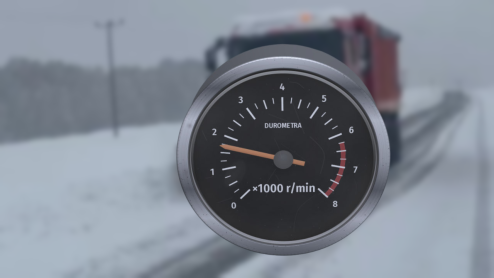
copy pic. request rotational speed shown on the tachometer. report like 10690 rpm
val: 1750 rpm
